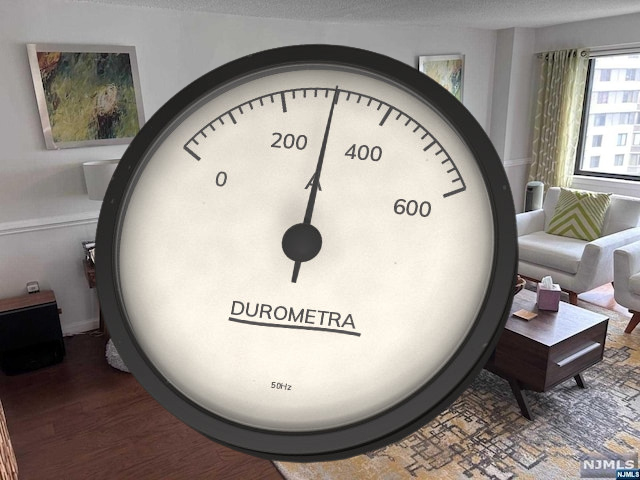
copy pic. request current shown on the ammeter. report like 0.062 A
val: 300 A
